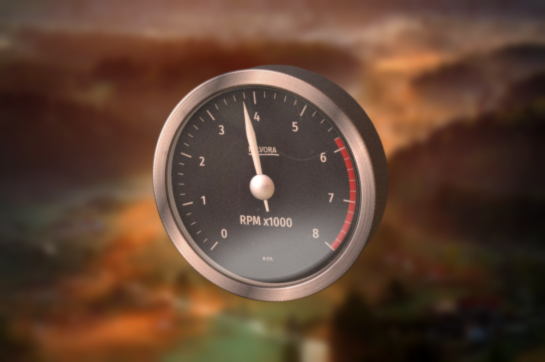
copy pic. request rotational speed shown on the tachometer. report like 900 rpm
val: 3800 rpm
